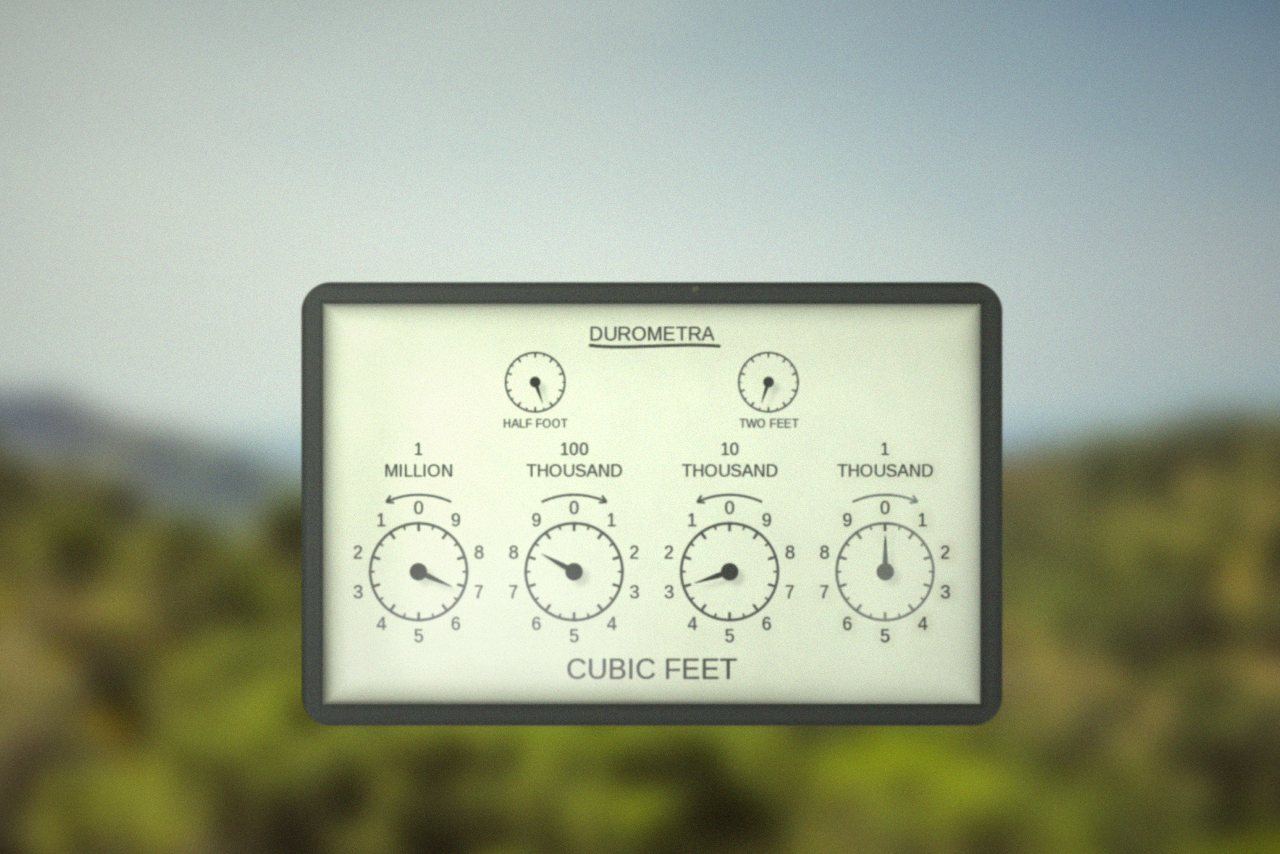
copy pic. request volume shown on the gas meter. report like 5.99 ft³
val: 683000 ft³
